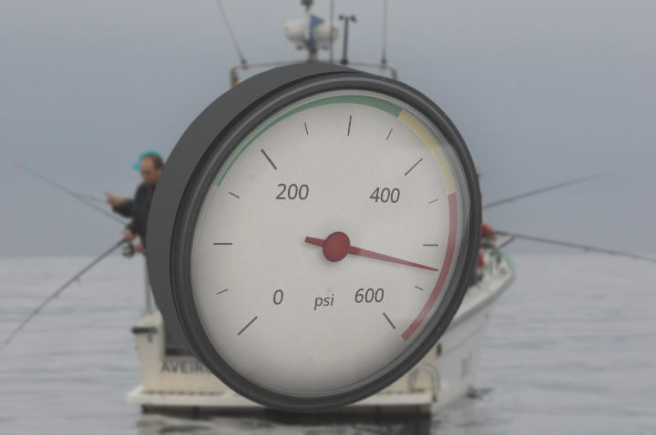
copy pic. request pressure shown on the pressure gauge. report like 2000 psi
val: 525 psi
